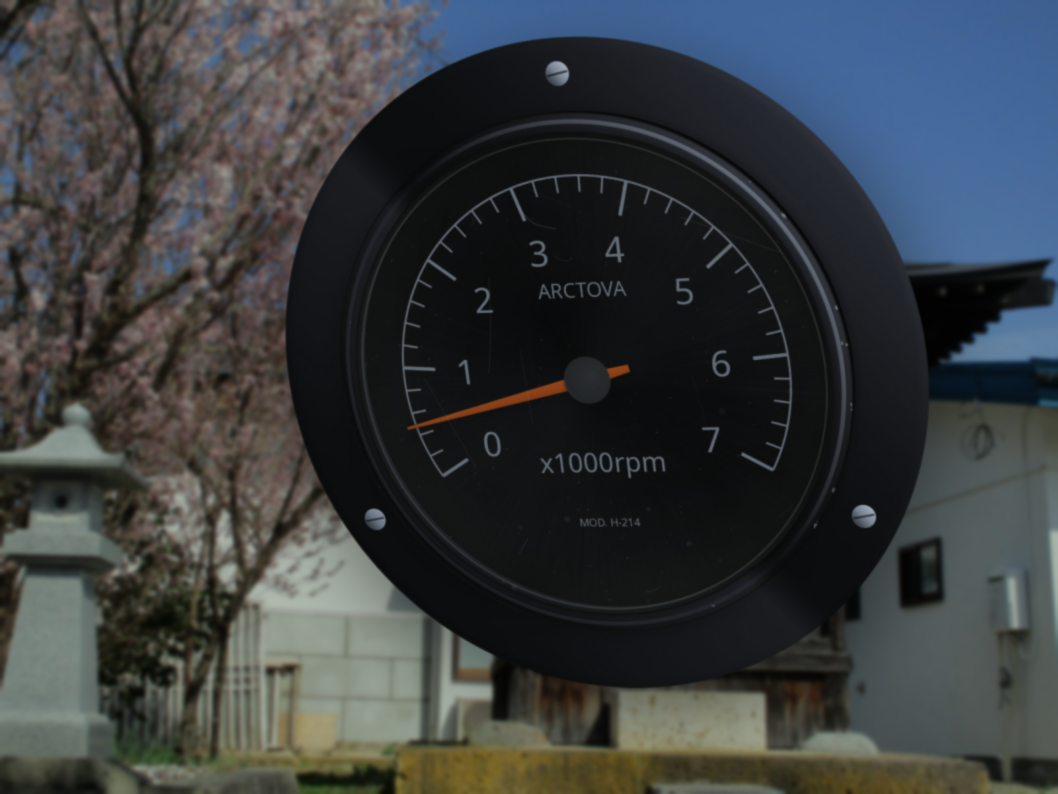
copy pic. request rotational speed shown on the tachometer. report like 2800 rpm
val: 500 rpm
